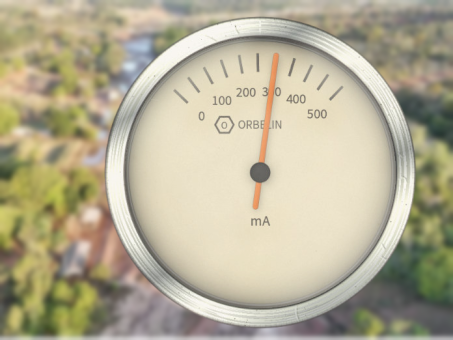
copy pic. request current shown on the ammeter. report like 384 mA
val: 300 mA
